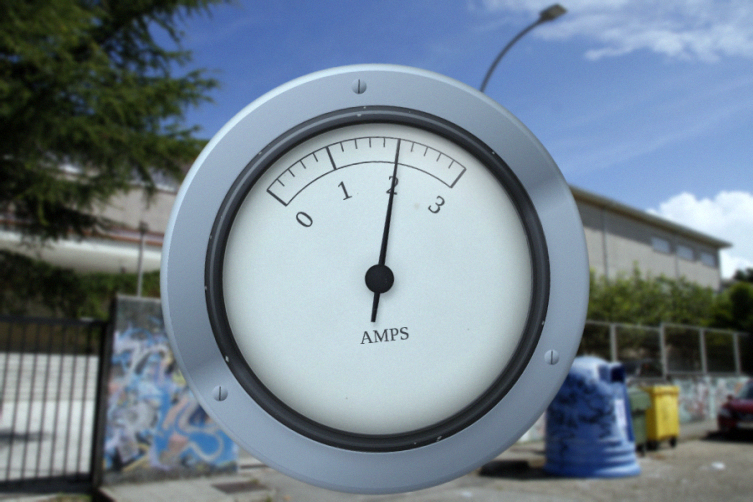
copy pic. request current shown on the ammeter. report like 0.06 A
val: 2 A
